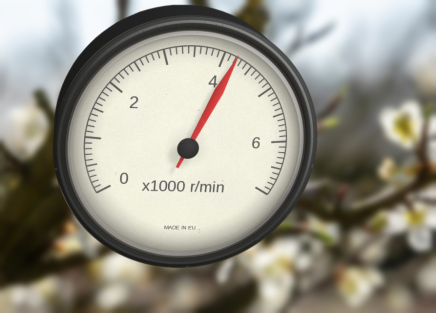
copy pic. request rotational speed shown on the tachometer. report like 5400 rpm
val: 4200 rpm
